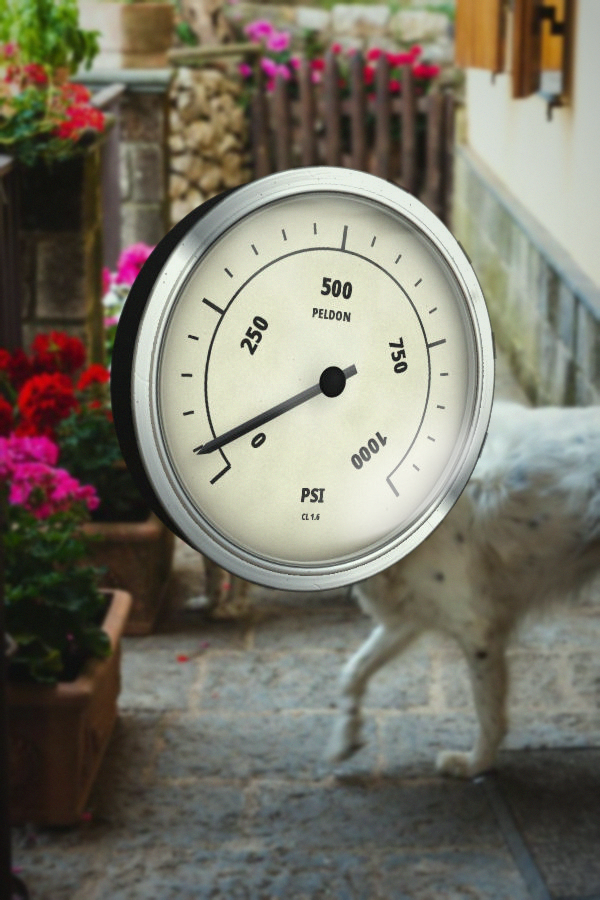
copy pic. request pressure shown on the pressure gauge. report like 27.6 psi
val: 50 psi
